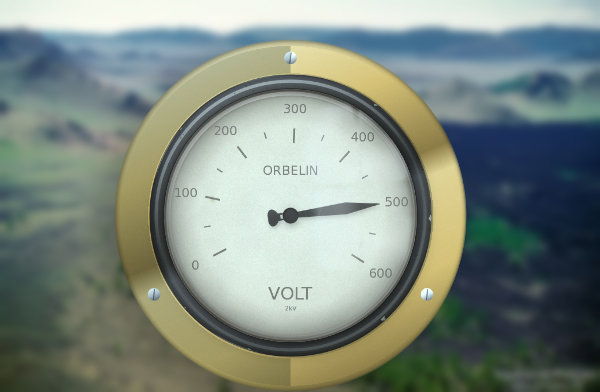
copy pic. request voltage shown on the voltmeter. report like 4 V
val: 500 V
